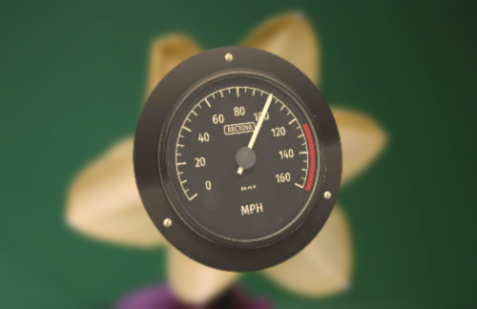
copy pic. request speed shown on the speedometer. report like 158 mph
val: 100 mph
